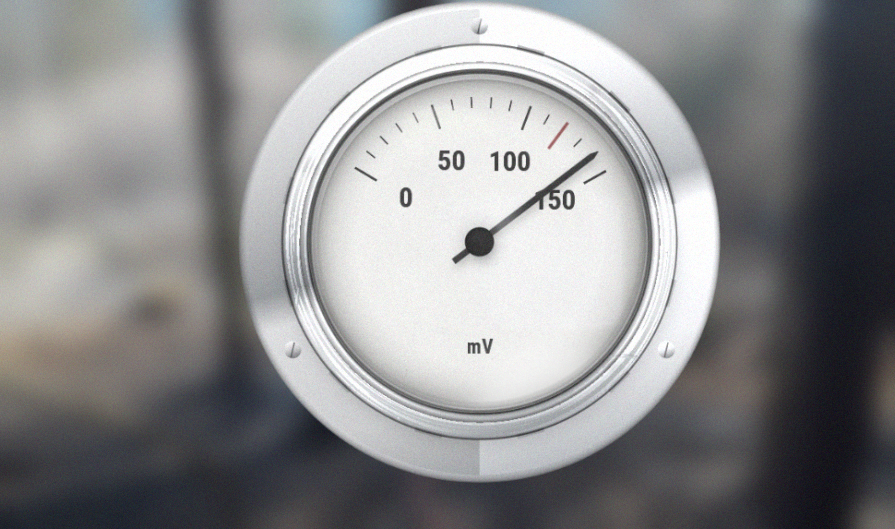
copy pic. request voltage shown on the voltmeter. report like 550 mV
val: 140 mV
